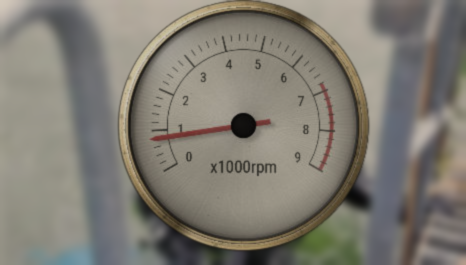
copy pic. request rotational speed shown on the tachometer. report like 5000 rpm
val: 800 rpm
